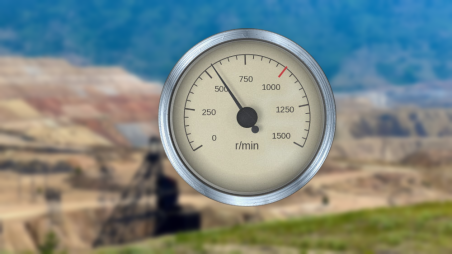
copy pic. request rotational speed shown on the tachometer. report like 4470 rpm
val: 550 rpm
